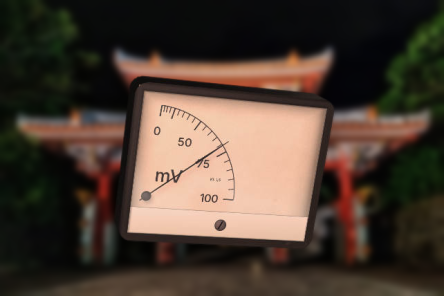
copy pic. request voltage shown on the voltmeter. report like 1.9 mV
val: 70 mV
